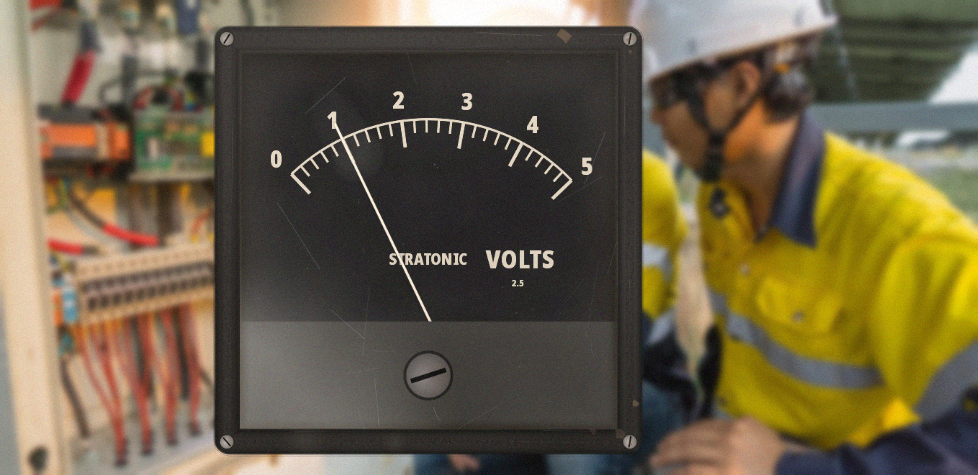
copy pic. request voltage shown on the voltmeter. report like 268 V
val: 1 V
